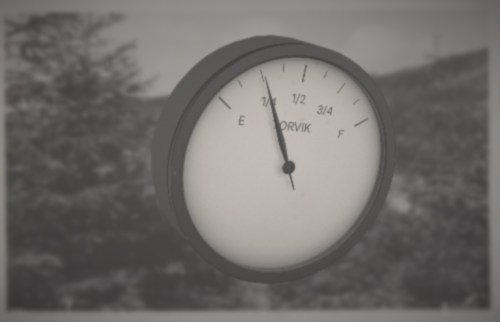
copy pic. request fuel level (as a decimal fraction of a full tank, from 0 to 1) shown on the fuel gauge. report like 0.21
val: 0.25
